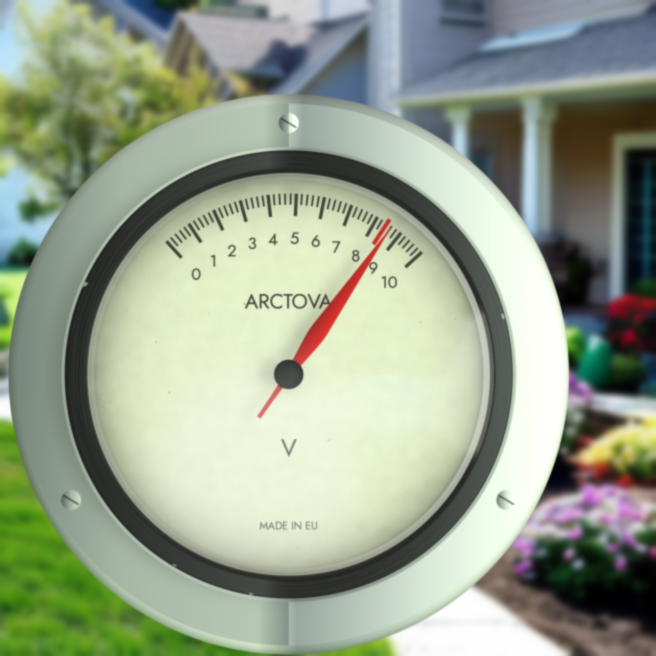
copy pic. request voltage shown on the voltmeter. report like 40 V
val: 8.6 V
